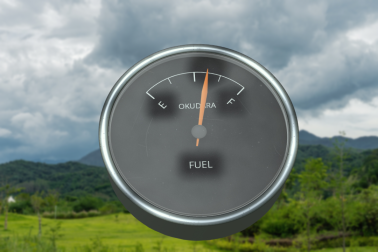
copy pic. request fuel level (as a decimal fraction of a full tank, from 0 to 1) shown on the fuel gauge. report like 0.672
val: 0.625
